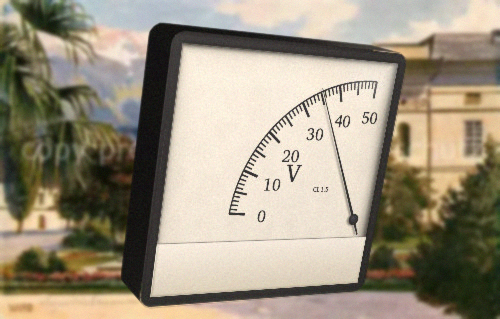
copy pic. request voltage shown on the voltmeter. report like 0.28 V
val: 35 V
